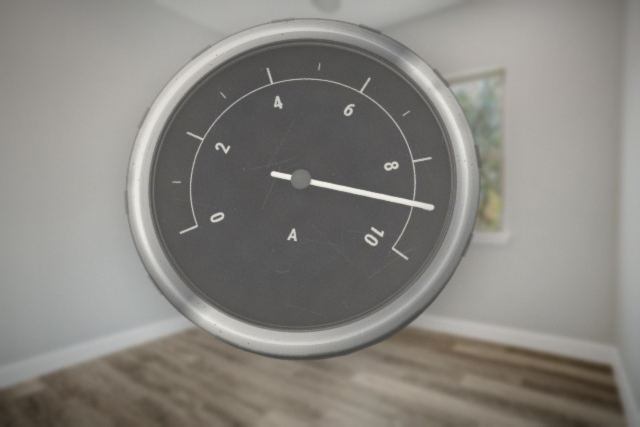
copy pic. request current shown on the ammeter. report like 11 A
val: 9 A
